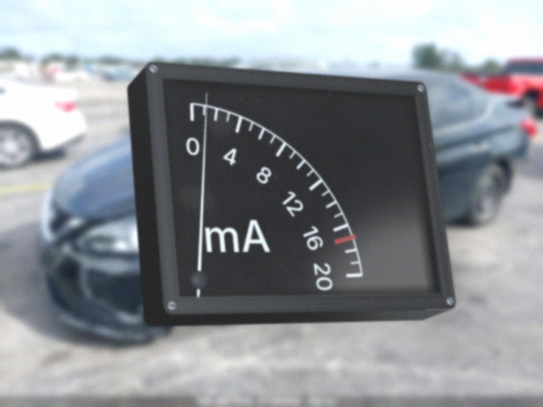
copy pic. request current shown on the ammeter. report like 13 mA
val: 1 mA
